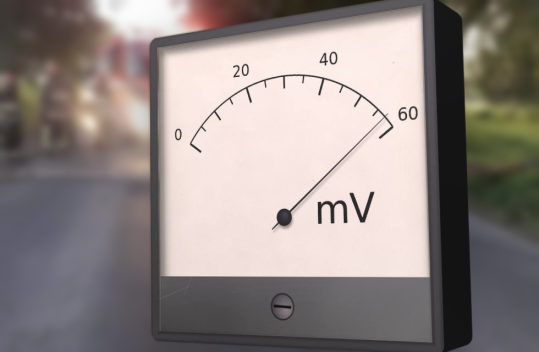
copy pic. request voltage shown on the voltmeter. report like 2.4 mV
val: 57.5 mV
